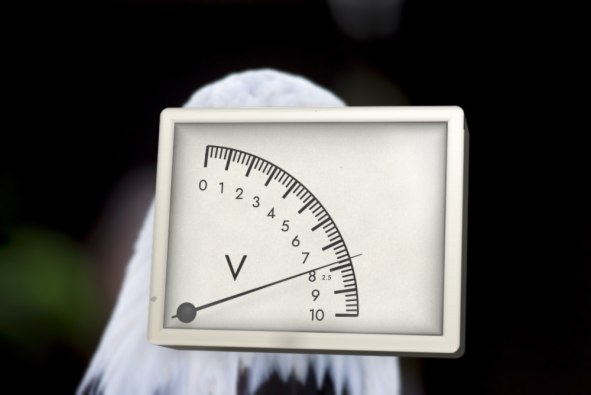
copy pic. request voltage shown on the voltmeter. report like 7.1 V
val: 7.8 V
